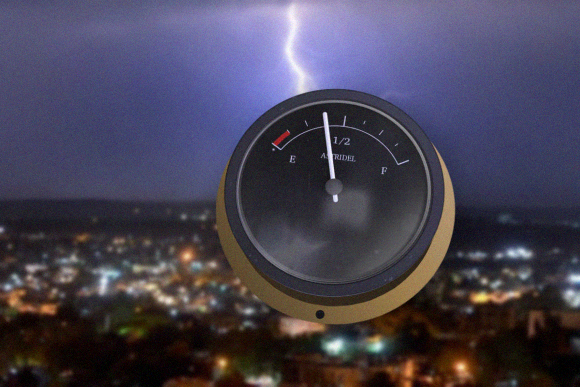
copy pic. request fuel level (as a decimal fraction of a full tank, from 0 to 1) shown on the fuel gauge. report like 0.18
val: 0.375
